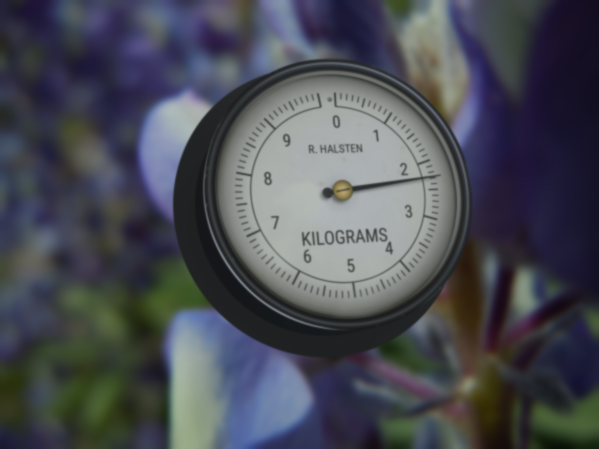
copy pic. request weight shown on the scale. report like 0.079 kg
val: 2.3 kg
